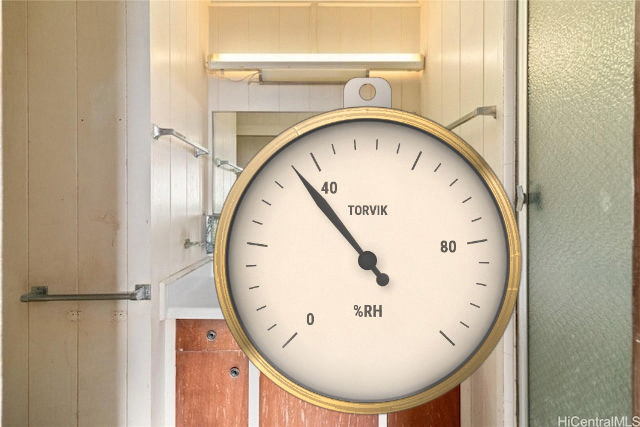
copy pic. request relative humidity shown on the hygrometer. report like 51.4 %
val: 36 %
